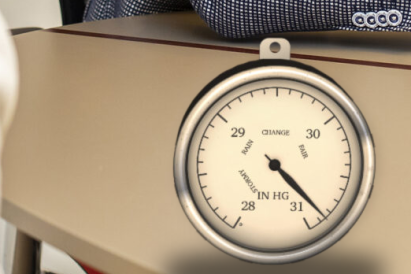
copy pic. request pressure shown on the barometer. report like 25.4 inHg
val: 30.85 inHg
